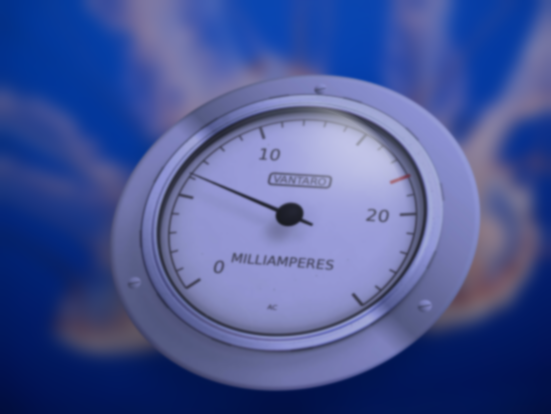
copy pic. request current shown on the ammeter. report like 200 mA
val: 6 mA
